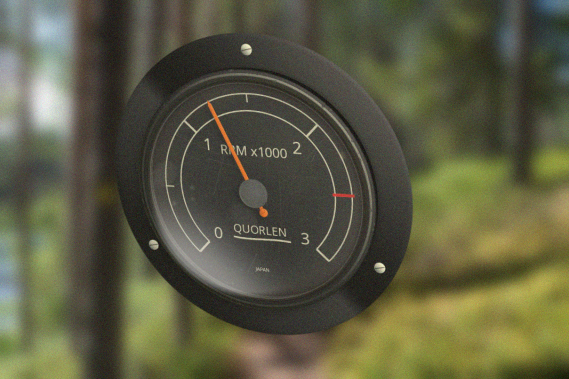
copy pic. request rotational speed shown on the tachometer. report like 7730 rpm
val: 1250 rpm
